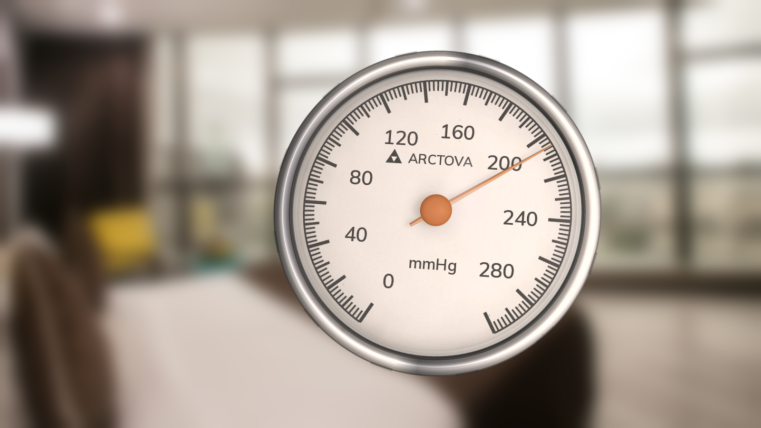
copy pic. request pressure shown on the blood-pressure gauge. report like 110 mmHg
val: 206 mmHg
